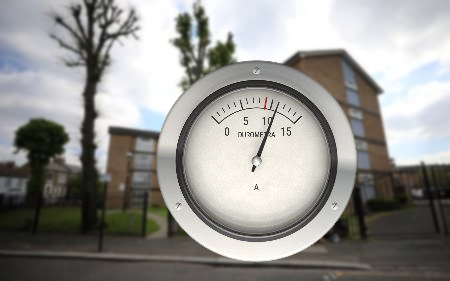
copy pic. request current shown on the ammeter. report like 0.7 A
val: 11 A
